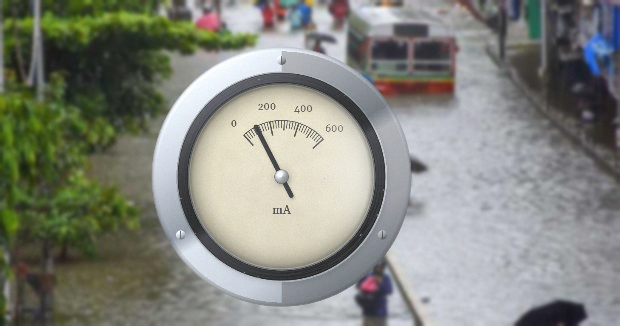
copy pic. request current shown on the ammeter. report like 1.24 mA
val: 100 mA
